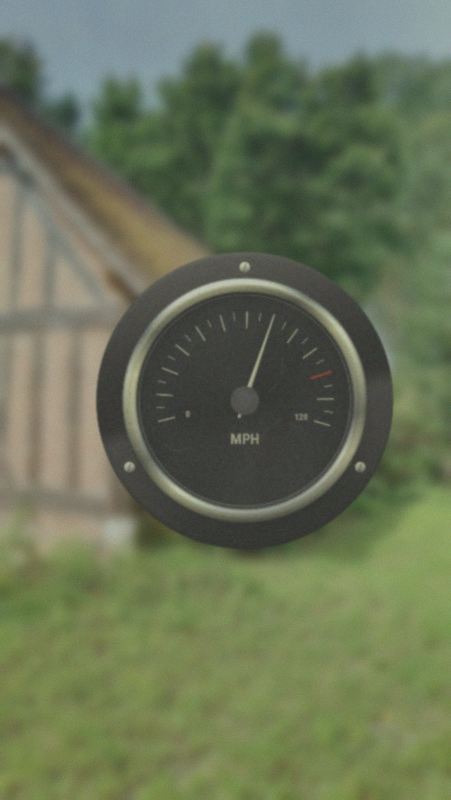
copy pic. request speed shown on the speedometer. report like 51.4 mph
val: 70 mph
